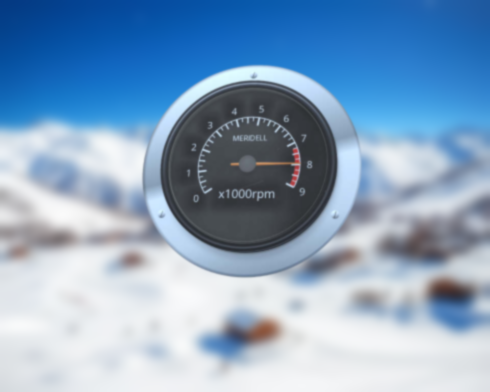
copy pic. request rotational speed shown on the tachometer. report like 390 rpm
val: 8000 rpm
